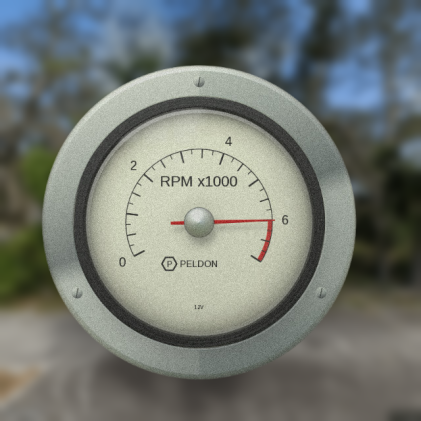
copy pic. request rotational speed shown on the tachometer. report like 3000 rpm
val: 6000 rpm
